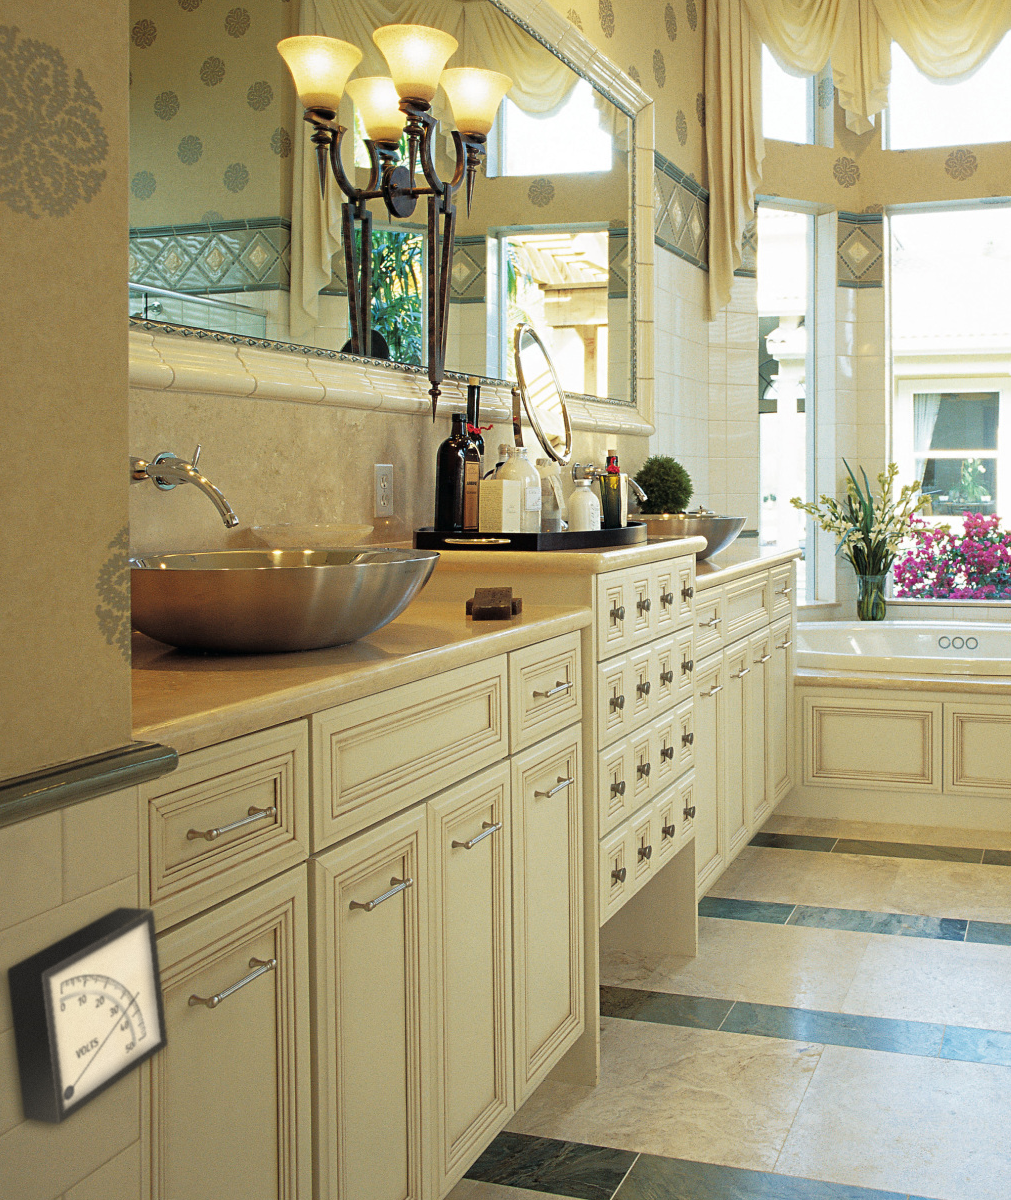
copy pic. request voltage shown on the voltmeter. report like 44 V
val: 35 V
